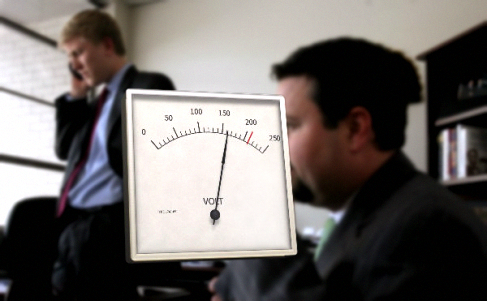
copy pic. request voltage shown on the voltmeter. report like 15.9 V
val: 160 V
